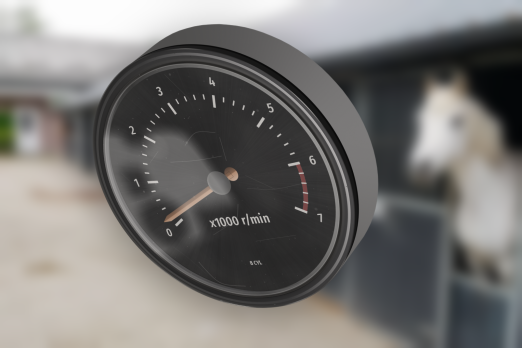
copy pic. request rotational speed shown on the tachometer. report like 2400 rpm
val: 200 rpm
